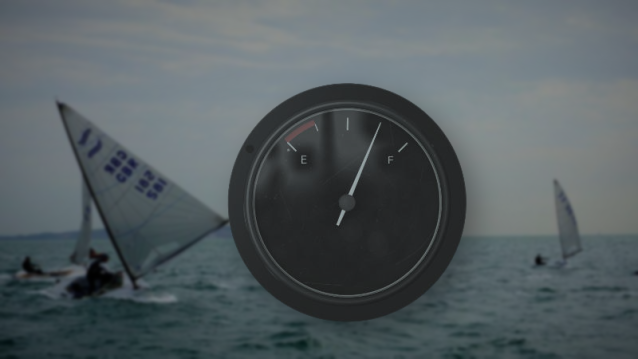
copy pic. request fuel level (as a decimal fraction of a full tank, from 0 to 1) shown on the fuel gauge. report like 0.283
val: 0.75
